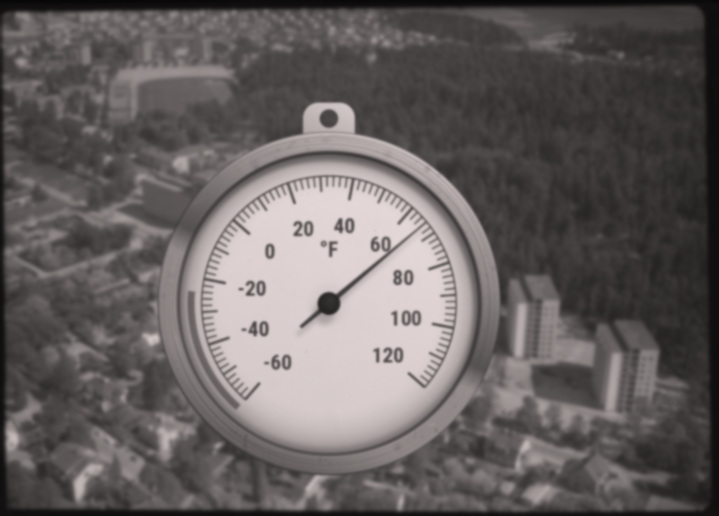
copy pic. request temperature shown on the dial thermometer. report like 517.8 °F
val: 66 °F
